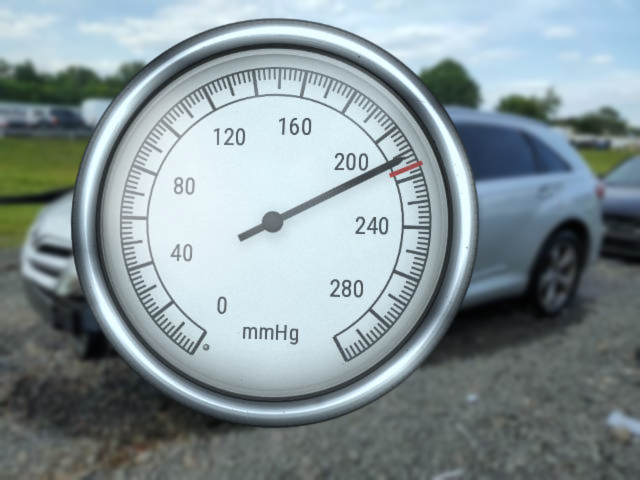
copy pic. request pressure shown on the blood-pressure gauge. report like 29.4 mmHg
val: 212 mmHg
